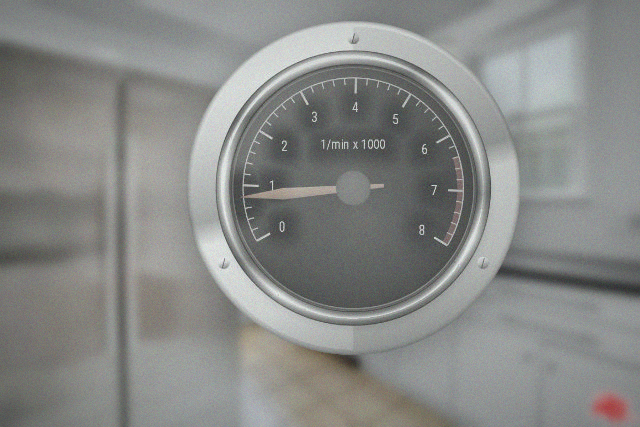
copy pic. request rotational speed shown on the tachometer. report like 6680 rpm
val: 800 rpm
